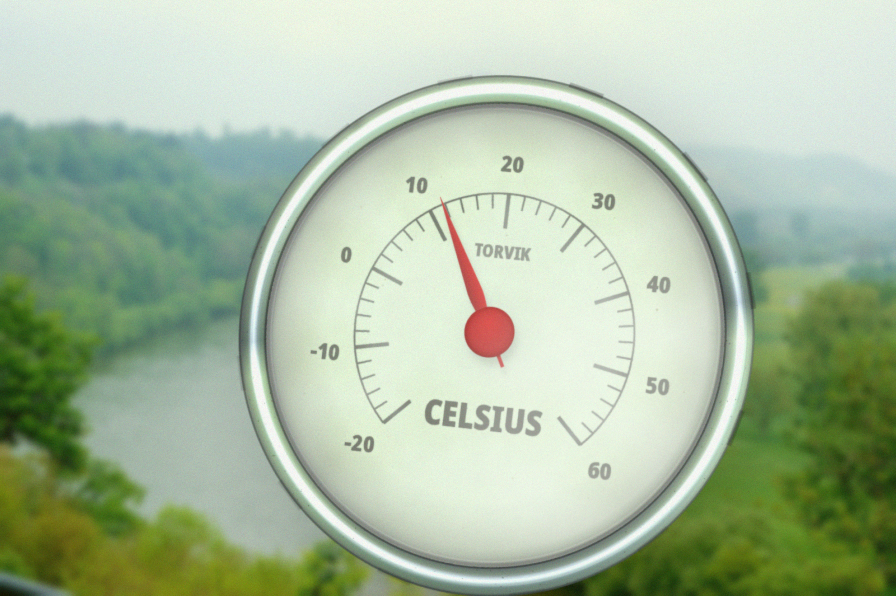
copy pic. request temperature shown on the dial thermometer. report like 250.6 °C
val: 12 °C
